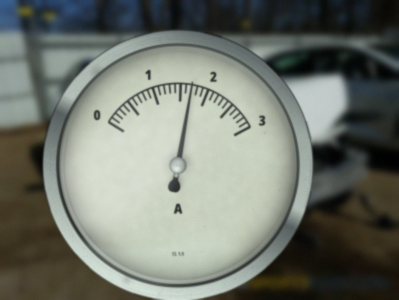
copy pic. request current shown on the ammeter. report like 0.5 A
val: 1.7 A
